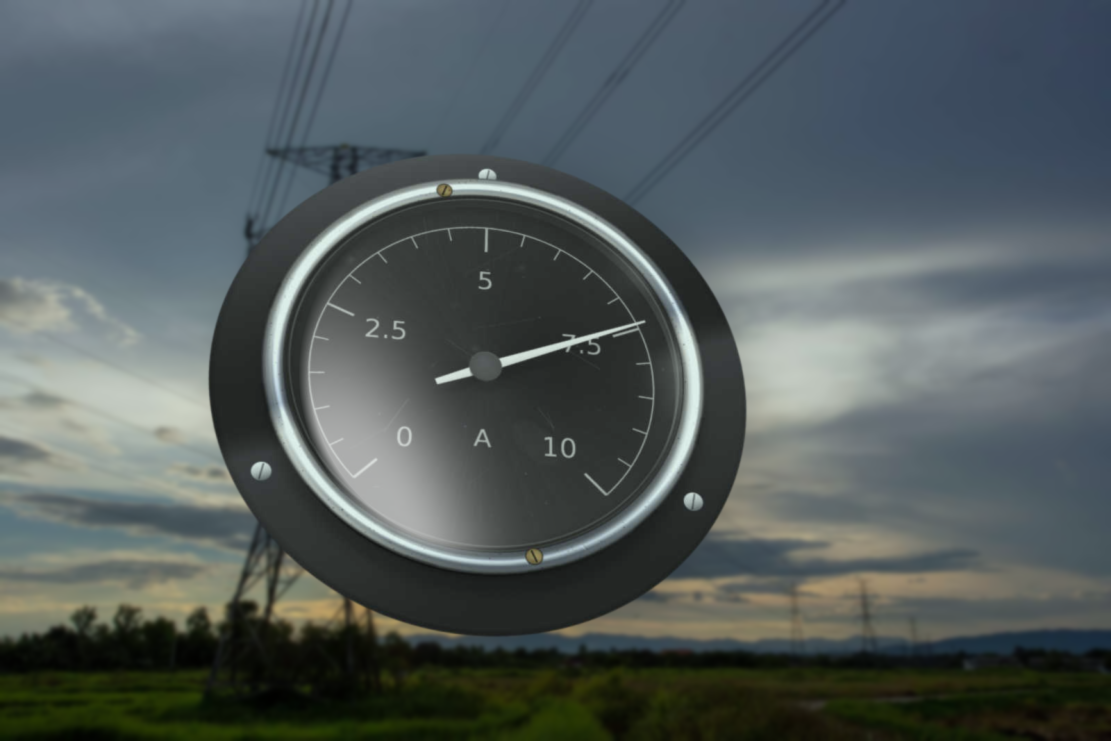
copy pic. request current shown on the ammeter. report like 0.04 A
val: 7.5 A
